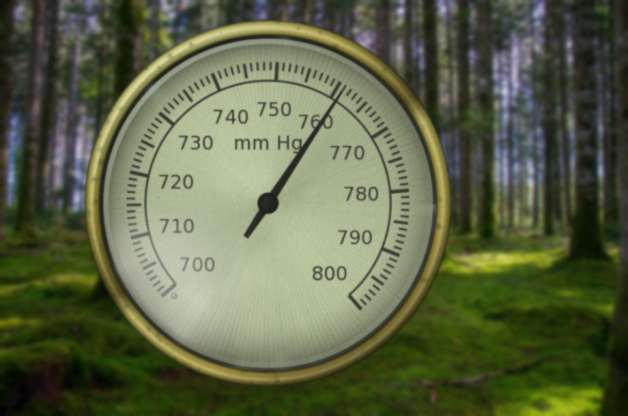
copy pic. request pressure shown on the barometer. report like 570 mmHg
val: 761 mmHg
